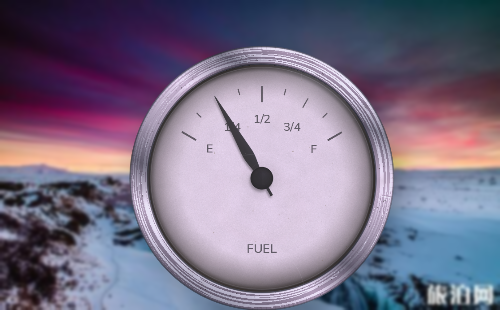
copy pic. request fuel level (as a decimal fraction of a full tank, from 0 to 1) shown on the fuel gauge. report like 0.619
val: 0.25
